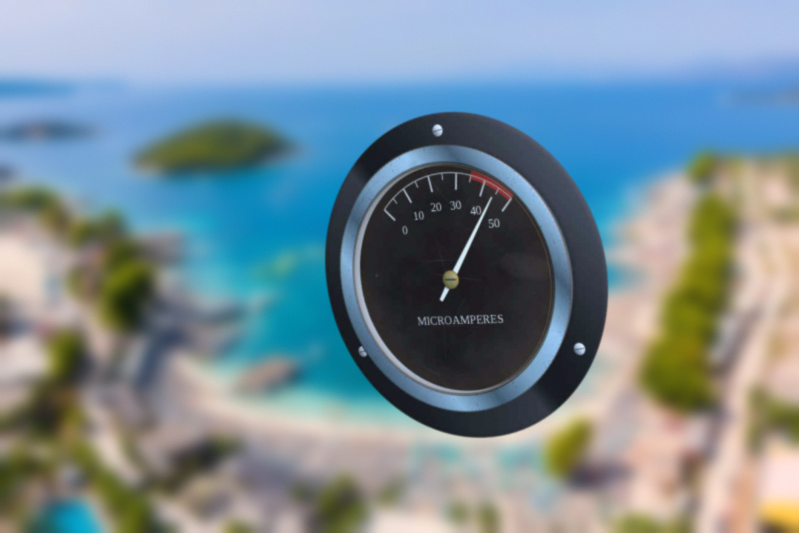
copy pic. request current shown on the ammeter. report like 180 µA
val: 45 µA
